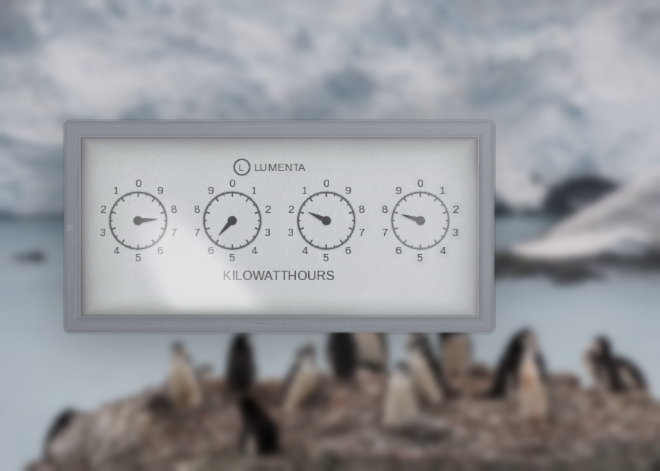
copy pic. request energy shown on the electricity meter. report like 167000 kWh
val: 7618 kWh
